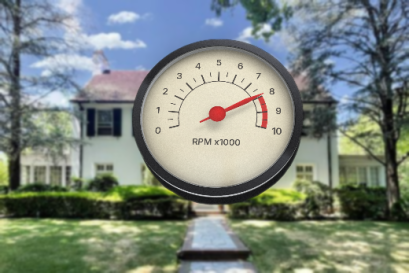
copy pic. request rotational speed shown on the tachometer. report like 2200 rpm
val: 8000 rpm
